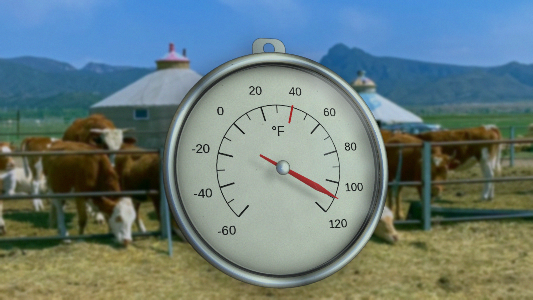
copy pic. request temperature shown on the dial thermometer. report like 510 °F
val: 110 °F
